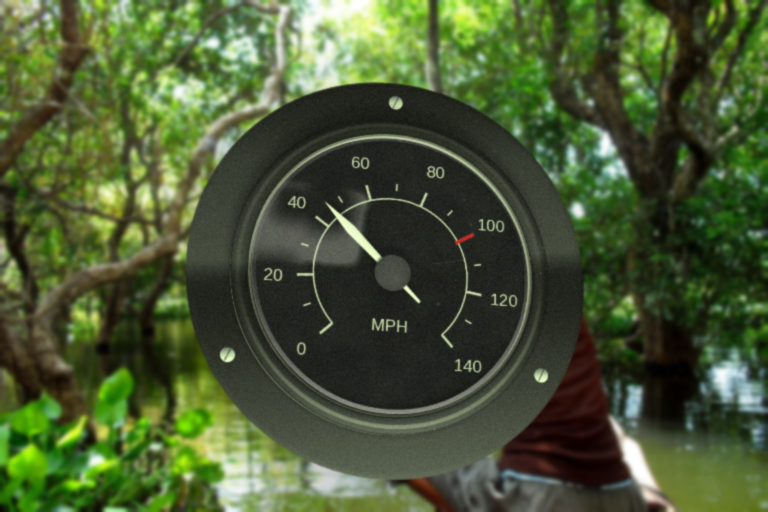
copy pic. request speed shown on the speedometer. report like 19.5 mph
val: 45 mph
